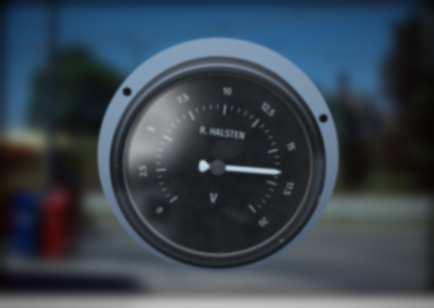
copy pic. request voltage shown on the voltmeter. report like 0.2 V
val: 16.5 V
